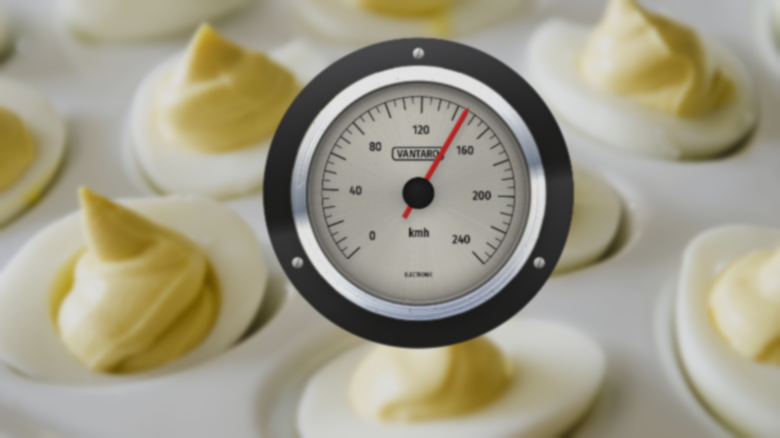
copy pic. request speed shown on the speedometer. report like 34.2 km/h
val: 145 km/h
